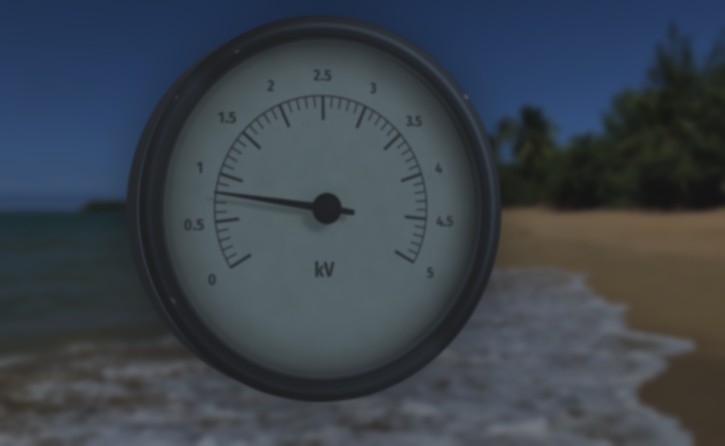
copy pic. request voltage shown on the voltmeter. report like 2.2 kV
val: 0.8 kV
